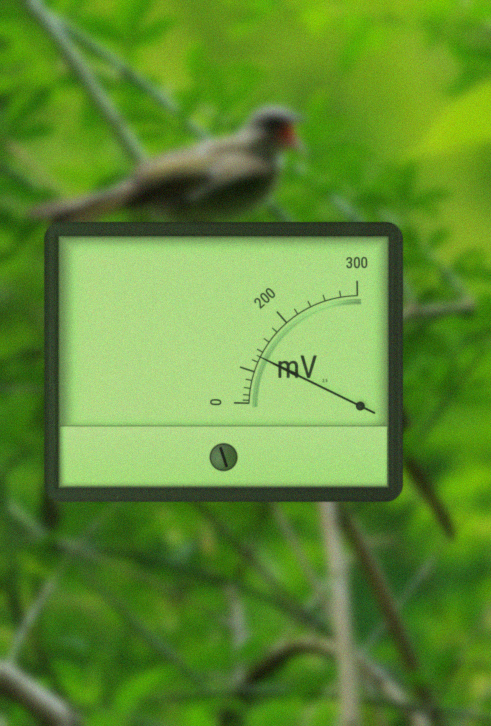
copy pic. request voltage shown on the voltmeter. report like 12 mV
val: 130 mV
